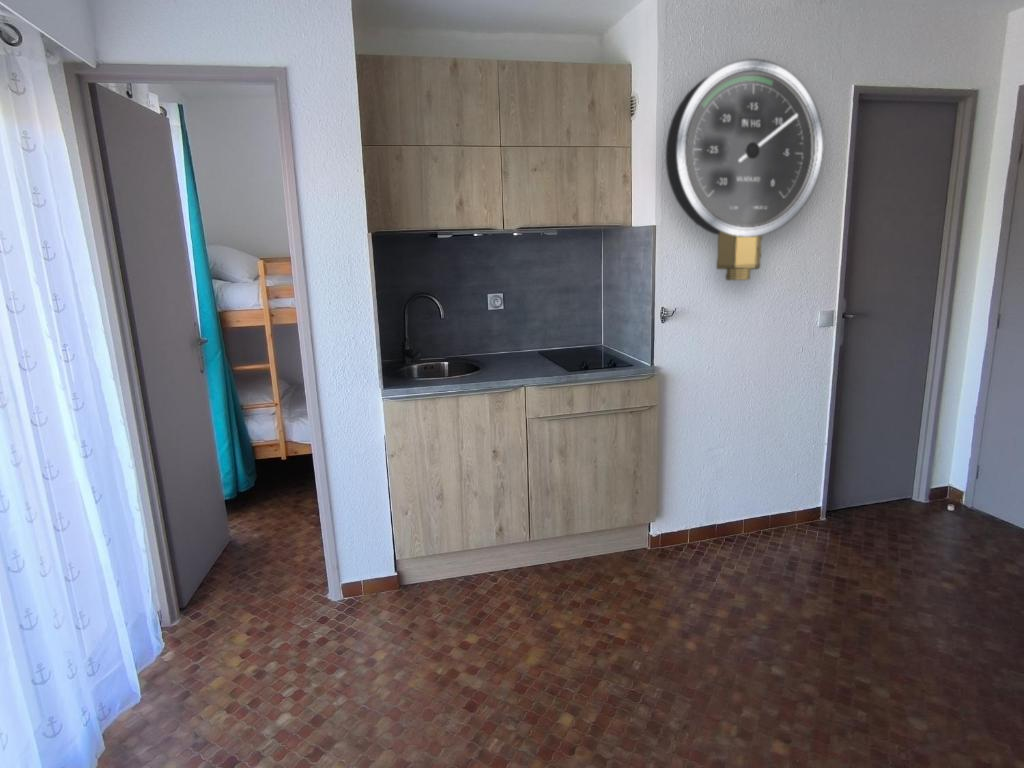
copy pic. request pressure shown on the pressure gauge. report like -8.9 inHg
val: -9 inHg
